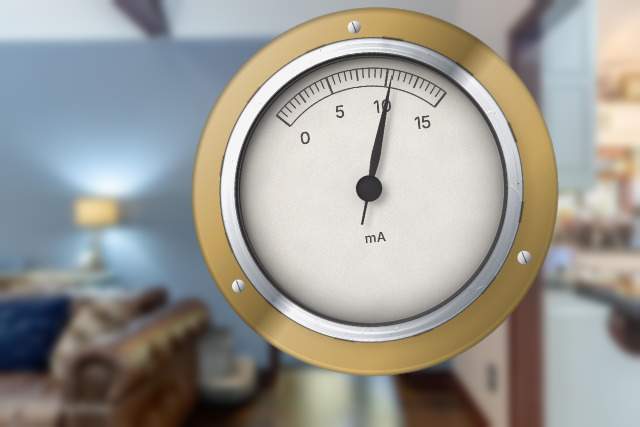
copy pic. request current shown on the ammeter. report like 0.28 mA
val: 10.5 mA
